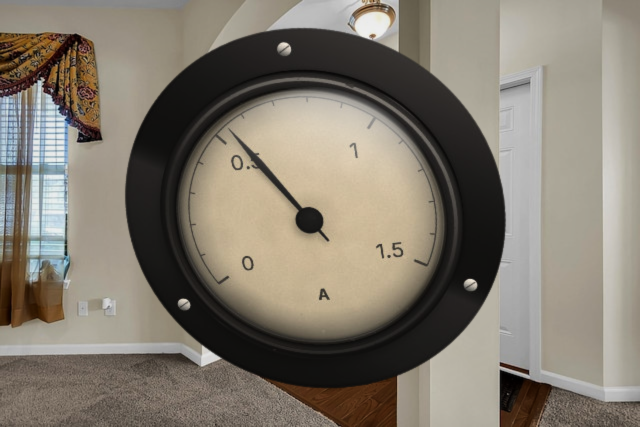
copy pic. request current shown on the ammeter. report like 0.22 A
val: 0.55 A
